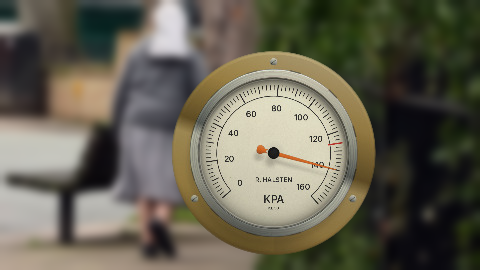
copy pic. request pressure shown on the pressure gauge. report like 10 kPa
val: 140 kPa
